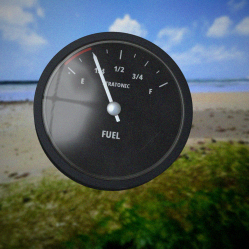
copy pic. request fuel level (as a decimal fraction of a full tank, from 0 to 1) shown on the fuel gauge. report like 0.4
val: 0.25
